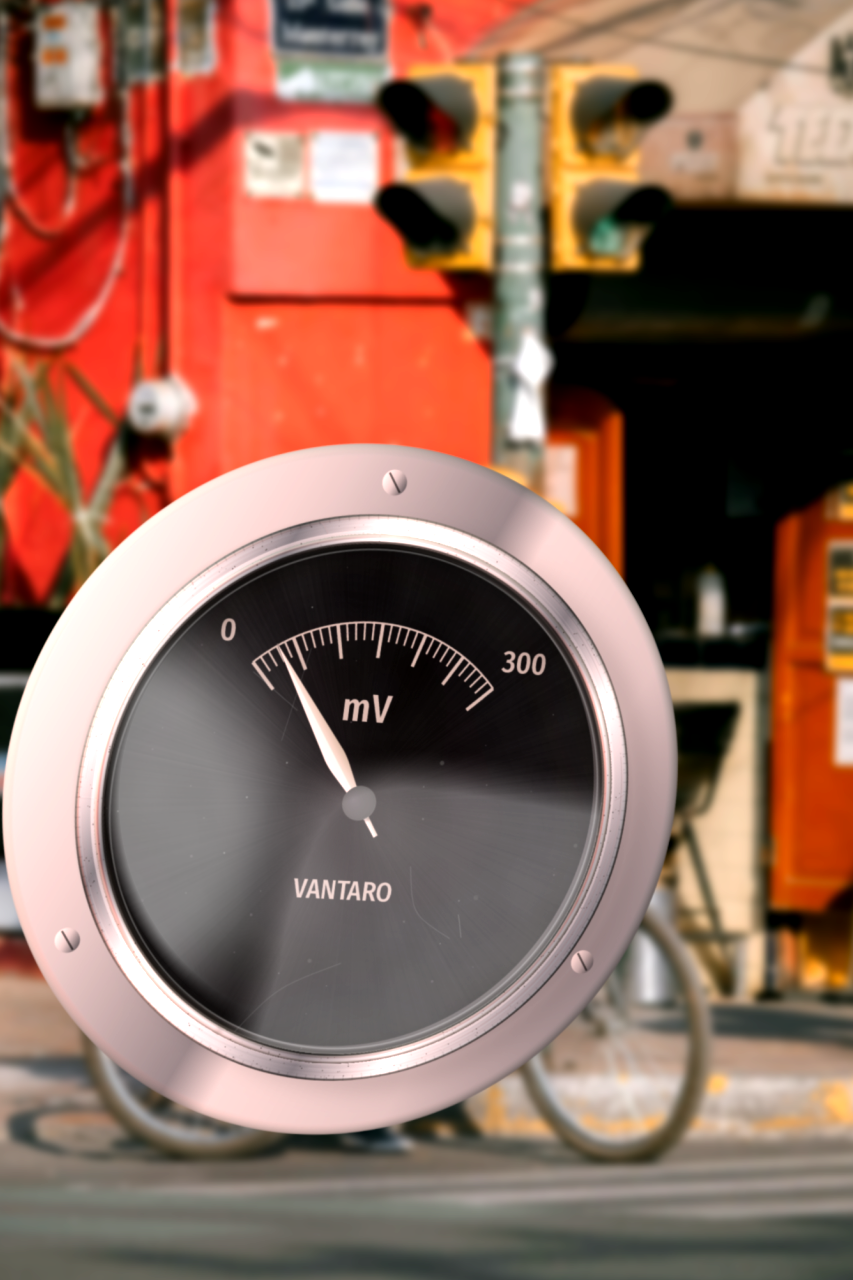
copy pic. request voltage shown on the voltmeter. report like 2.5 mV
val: 30 mV
